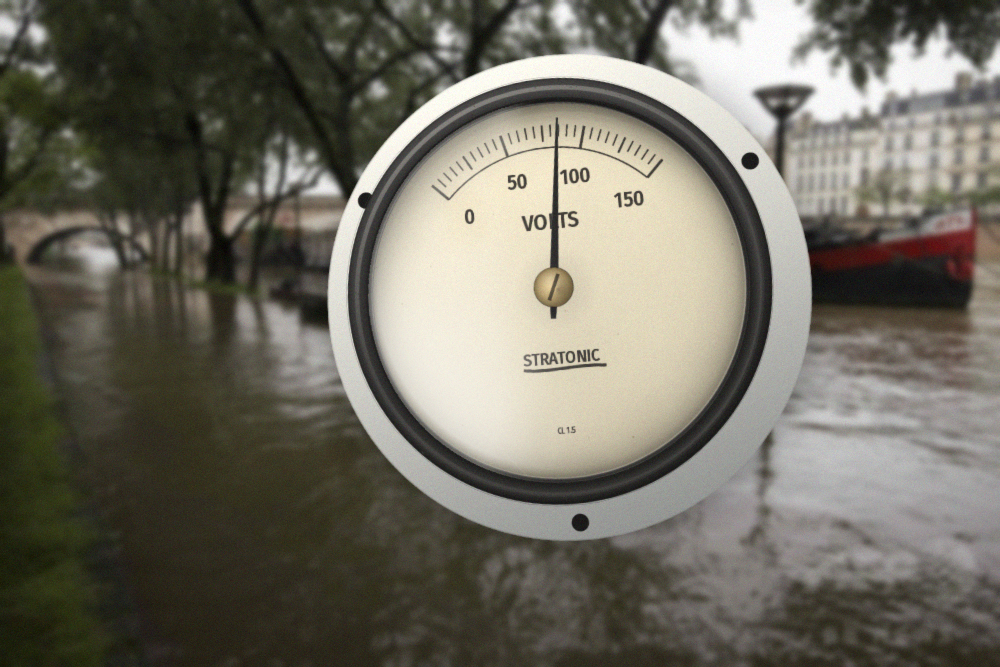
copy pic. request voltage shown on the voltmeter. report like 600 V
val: 85 V
